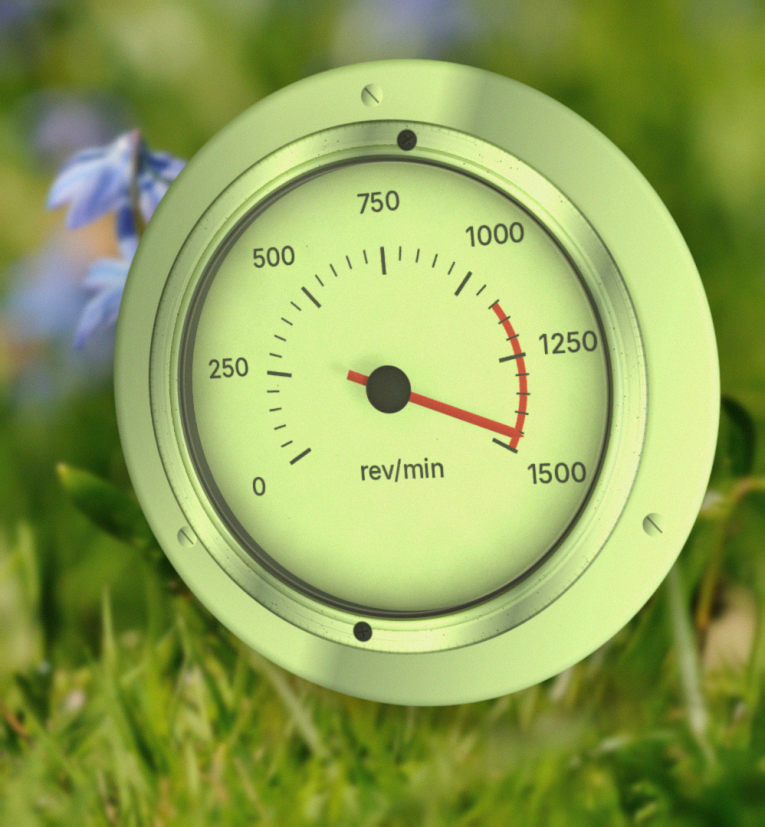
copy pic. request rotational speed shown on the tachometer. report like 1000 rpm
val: 1450 rpm
